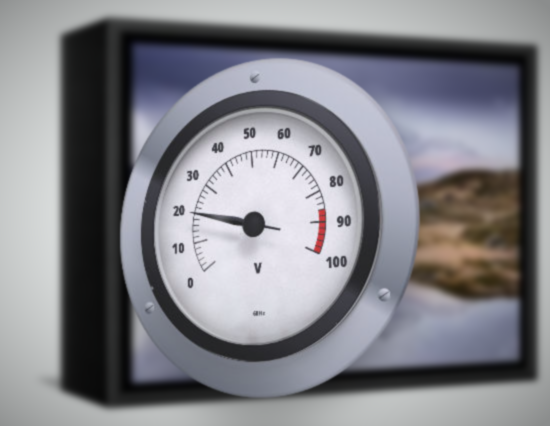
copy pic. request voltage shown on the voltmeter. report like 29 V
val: 20 V
